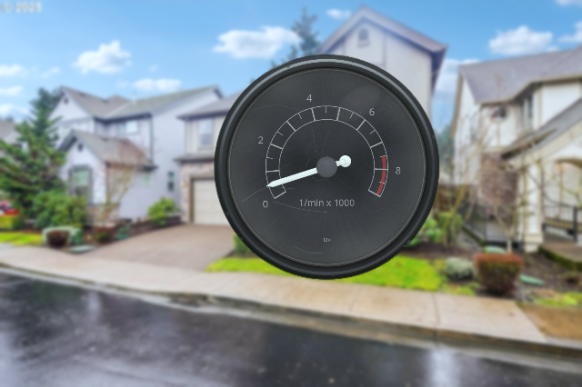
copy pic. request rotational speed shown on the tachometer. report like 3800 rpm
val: 500 rpm
